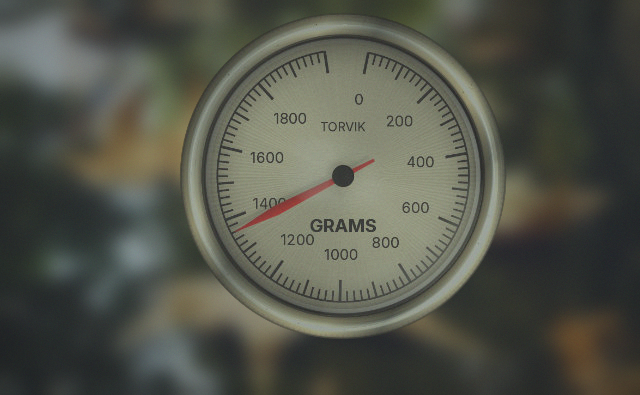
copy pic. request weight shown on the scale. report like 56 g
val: 1360 g
